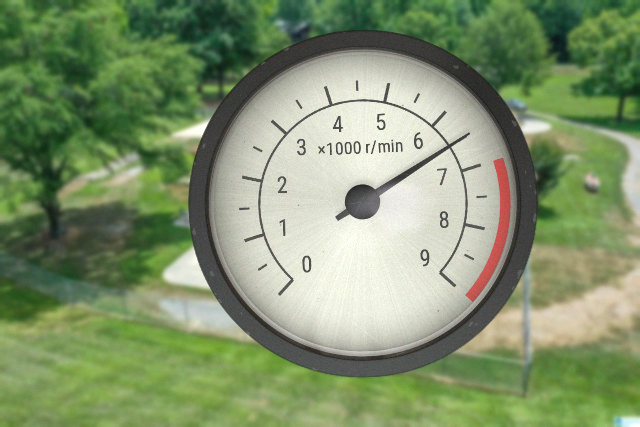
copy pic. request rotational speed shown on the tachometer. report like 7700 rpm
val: 6500 rpm
